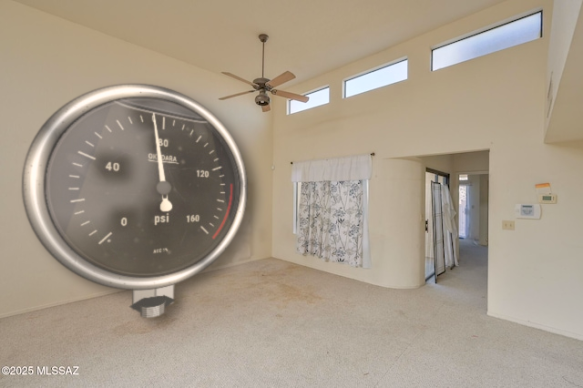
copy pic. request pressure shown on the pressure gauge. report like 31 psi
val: 75 psi
